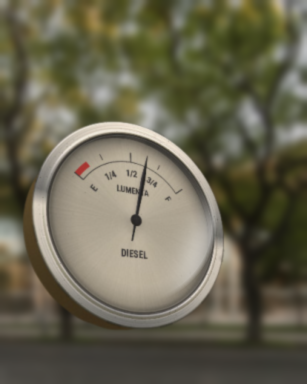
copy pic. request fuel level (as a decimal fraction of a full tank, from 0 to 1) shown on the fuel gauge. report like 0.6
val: 0.625
